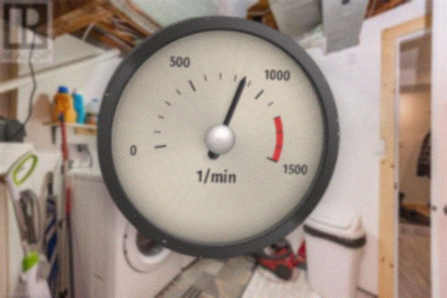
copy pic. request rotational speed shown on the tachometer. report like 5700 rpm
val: 850 rpm
